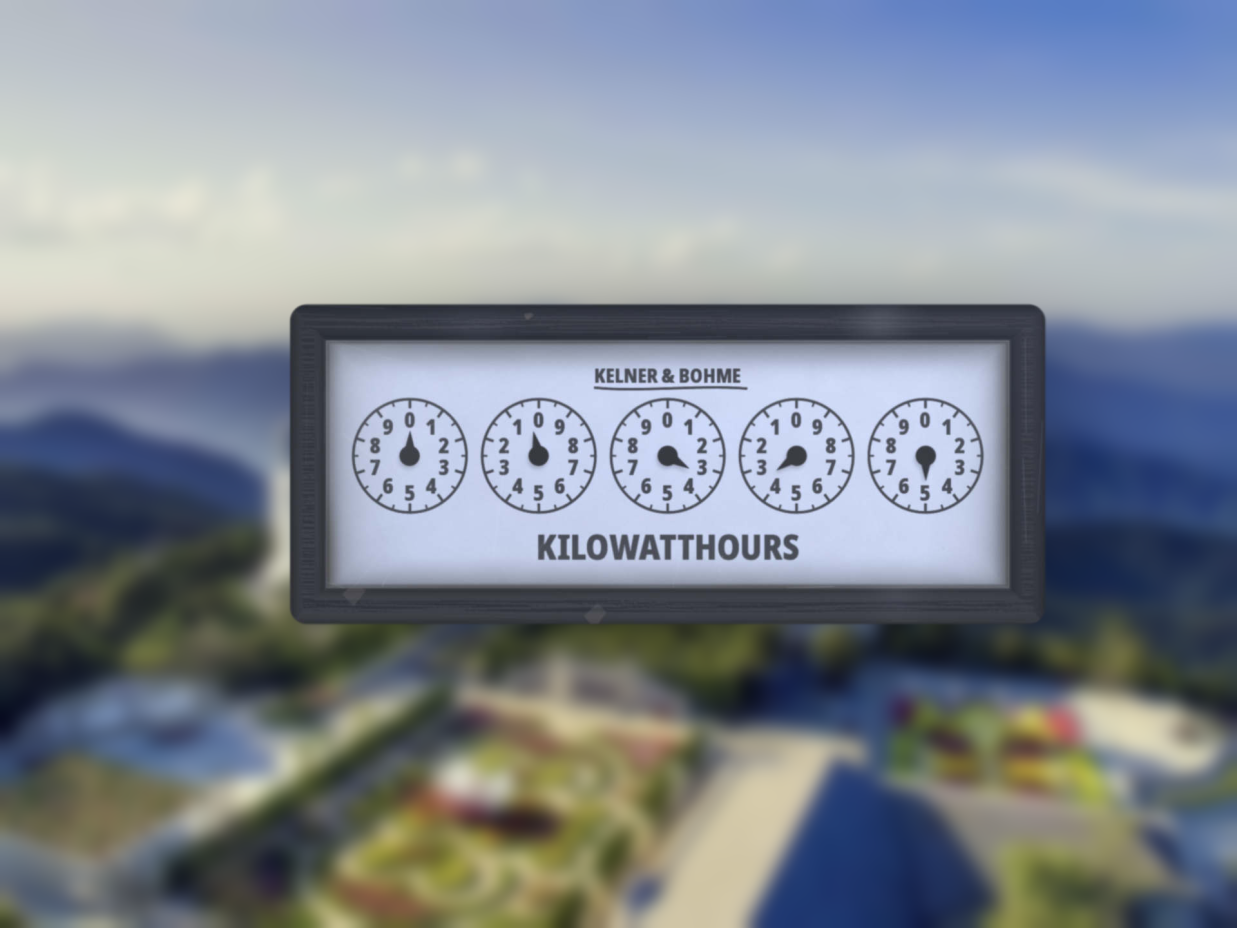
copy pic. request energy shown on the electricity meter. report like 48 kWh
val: 335 kWh
